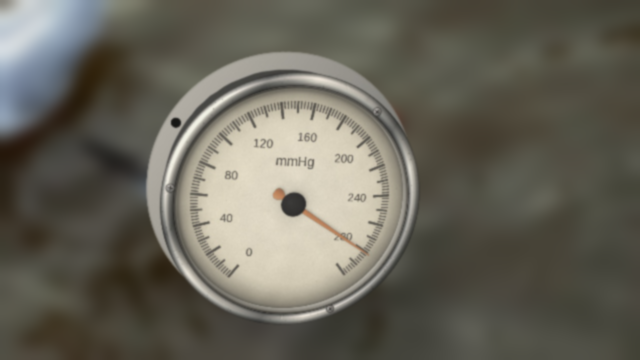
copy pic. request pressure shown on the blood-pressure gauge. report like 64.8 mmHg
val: 280 mmHg
